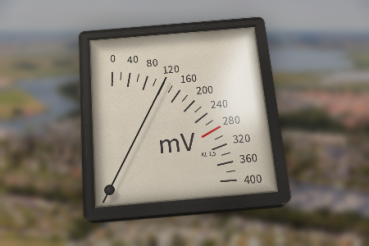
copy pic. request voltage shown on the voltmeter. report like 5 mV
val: 120 mV
